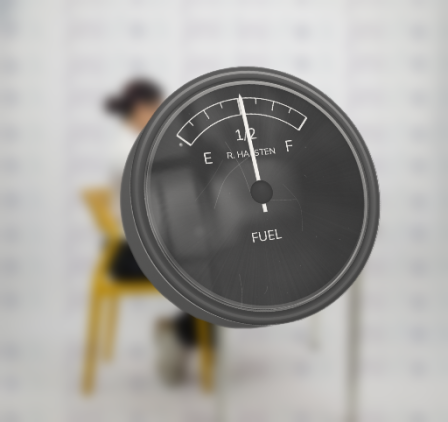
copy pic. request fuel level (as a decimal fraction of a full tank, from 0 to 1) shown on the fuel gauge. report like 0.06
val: 0.5
